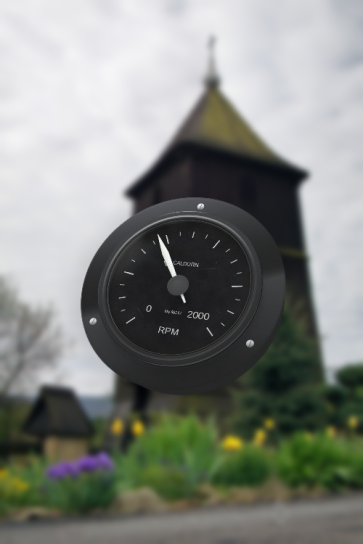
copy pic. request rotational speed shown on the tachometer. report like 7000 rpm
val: 750 rpm
